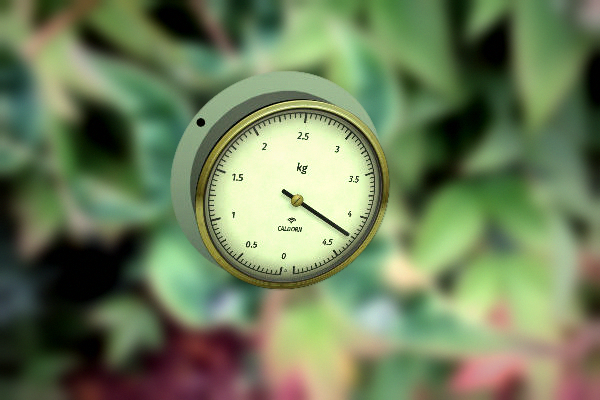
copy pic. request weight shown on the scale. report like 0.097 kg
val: 4.25 kg
